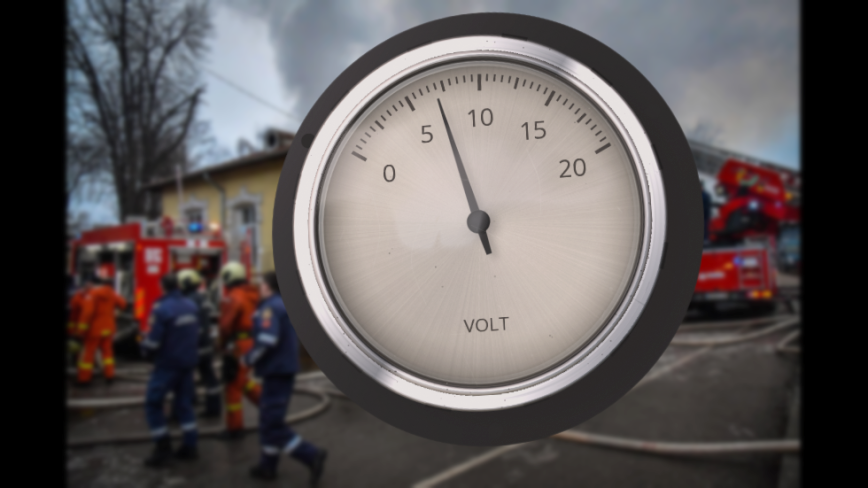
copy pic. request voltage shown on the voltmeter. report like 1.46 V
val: 7 V
